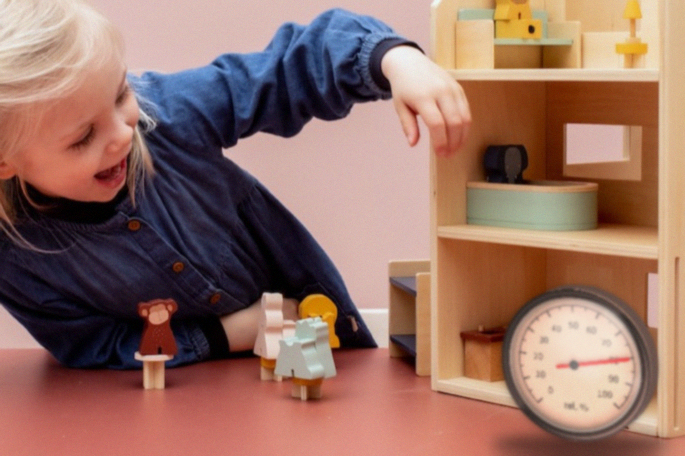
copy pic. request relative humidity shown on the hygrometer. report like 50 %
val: 80 %
